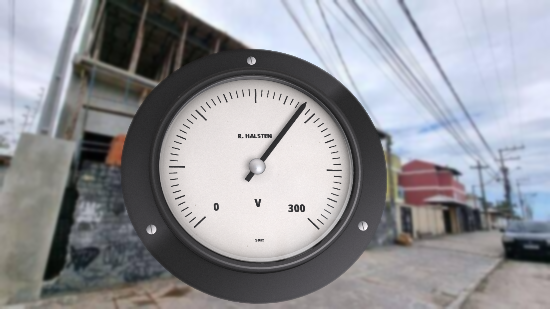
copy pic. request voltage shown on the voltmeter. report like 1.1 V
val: 190 V
